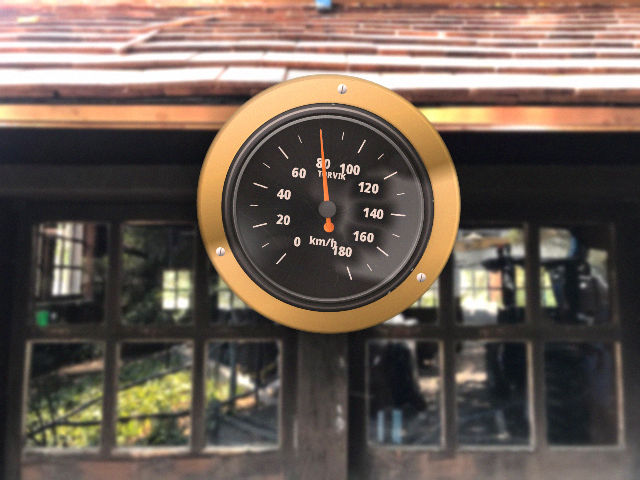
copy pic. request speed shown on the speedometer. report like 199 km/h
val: 80 km/h
